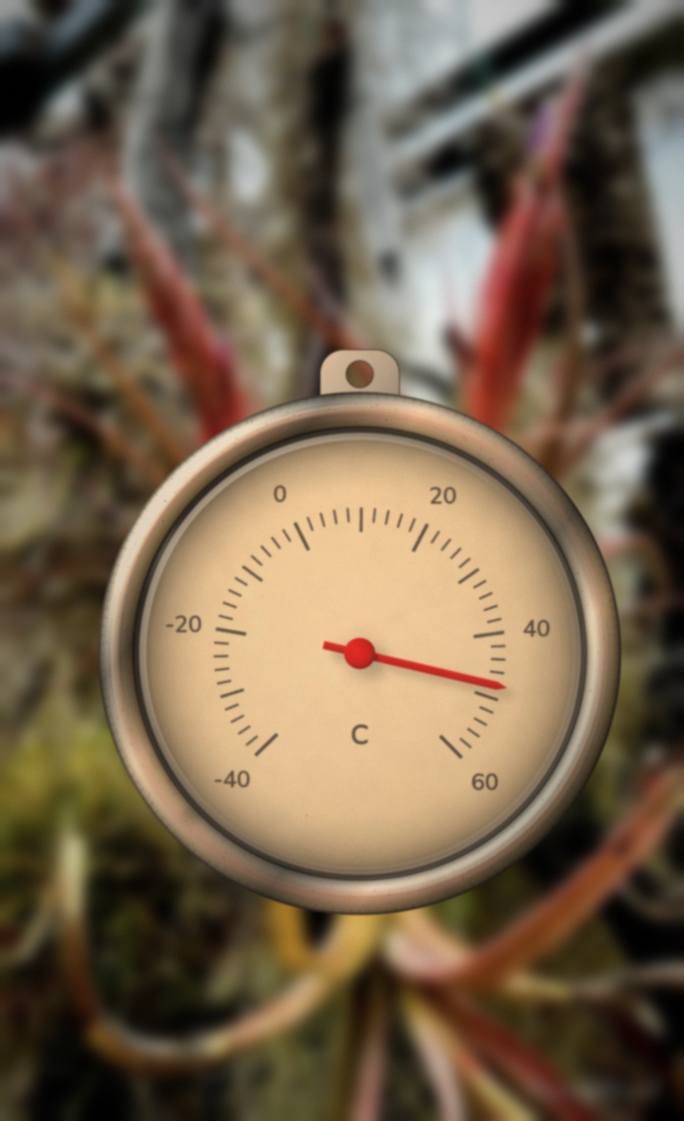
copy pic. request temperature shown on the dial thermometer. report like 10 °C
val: 48 °C
